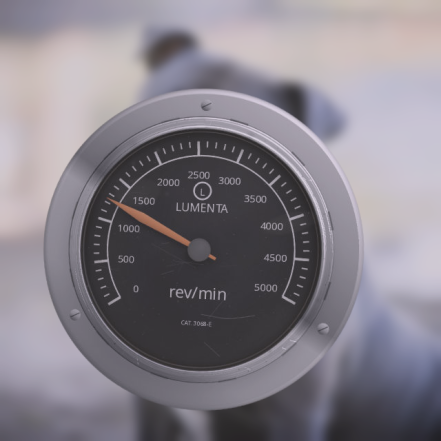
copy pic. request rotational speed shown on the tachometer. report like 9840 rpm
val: 1250 rpm
